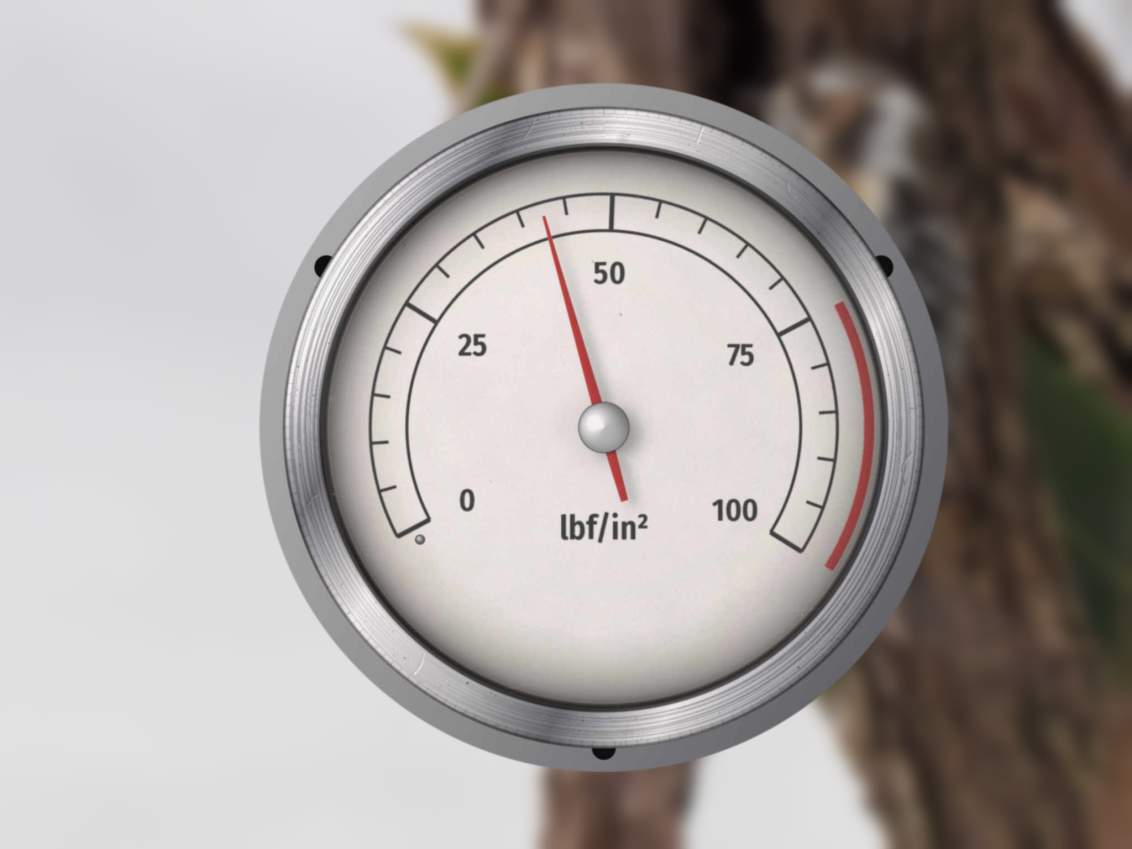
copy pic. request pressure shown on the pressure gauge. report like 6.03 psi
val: 42.5 psi
